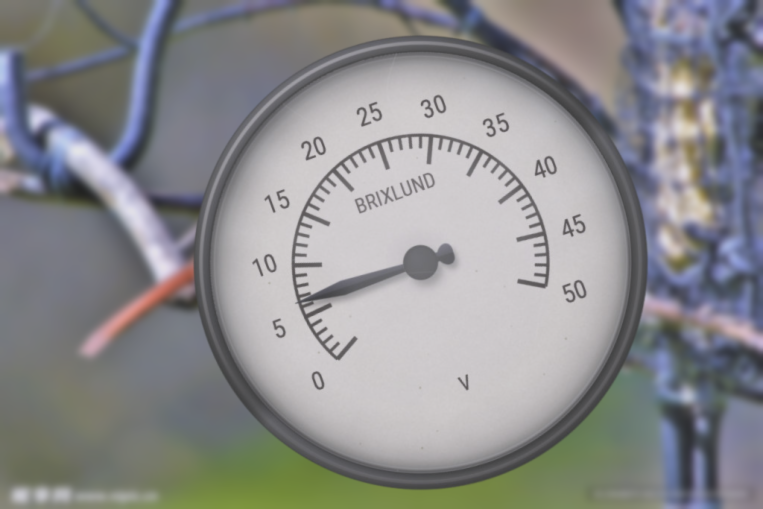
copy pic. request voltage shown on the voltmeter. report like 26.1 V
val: 6.5 V
